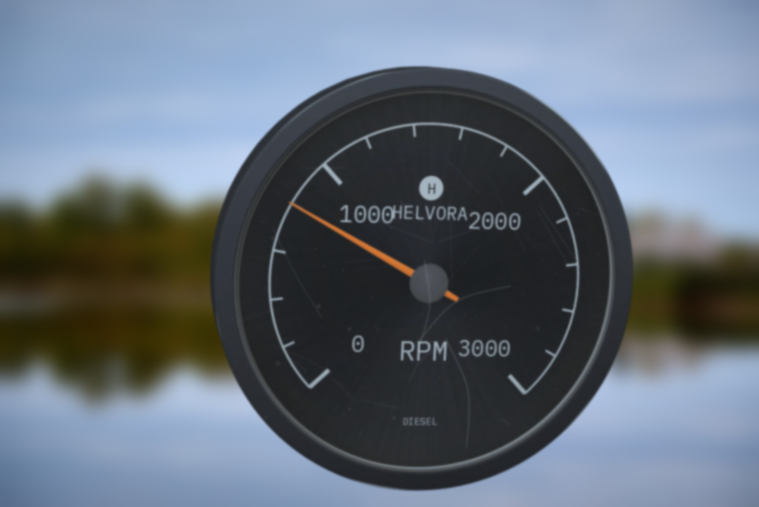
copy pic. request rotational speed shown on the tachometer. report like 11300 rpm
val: 800 rpm
